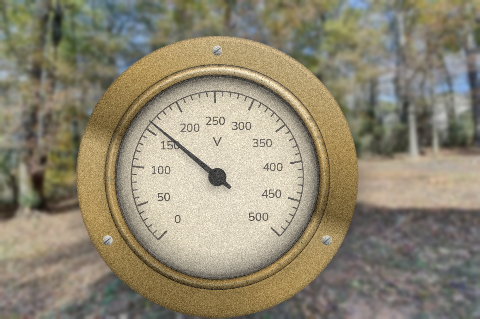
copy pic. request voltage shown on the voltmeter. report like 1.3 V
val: 160 V
